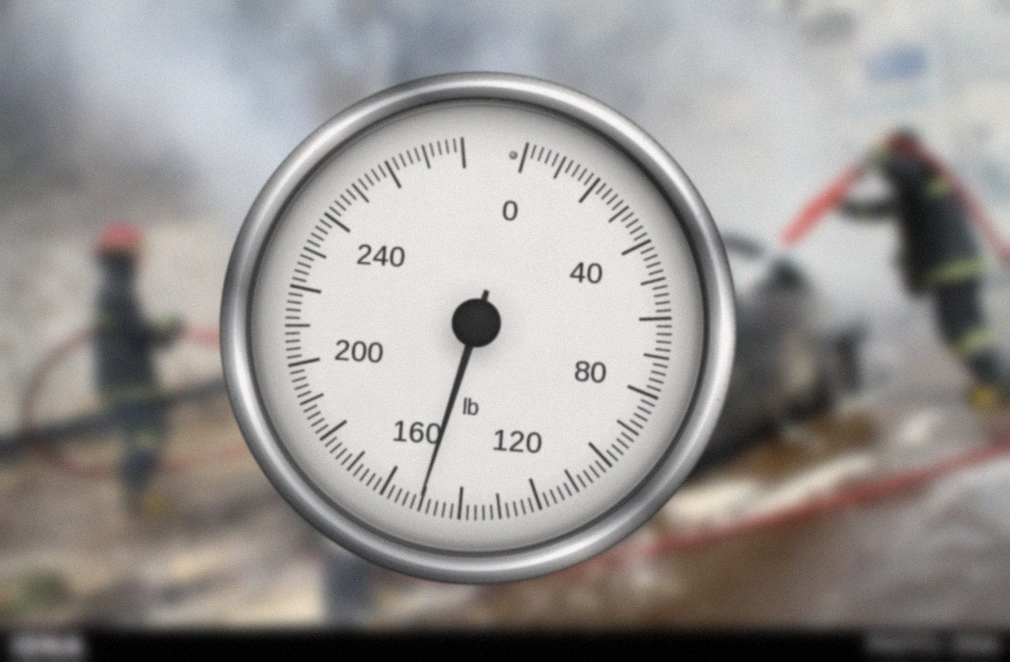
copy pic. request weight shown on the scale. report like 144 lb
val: 150 lb
